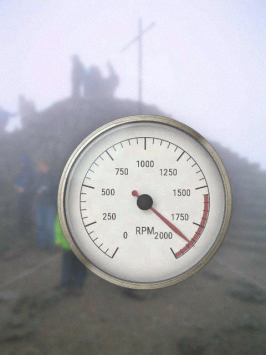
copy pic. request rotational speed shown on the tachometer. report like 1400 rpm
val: 1875 rpm
